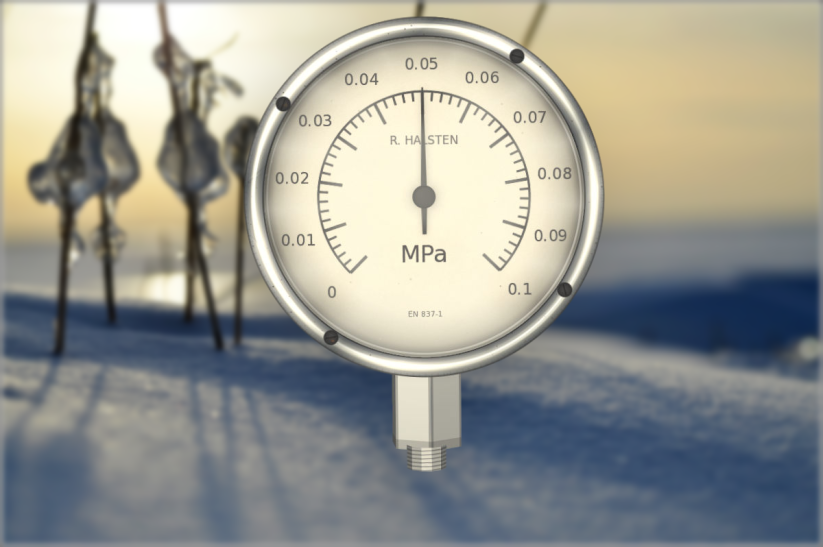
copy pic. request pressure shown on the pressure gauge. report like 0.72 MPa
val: 0.05 MPa
